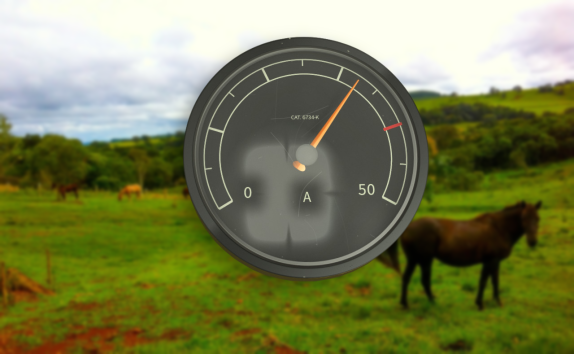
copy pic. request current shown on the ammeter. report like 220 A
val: 32.5 A
